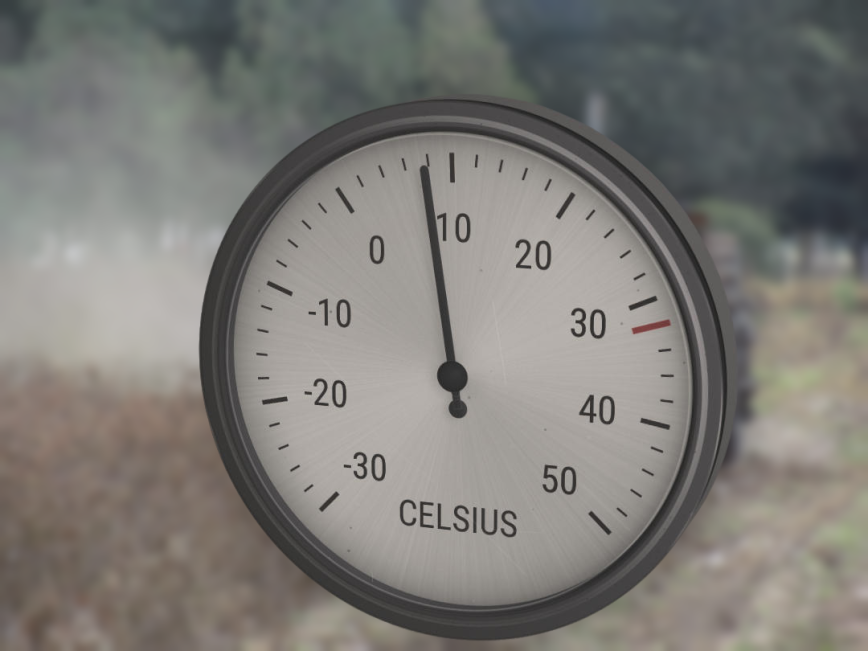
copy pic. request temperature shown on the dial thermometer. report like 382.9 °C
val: 8 °C
